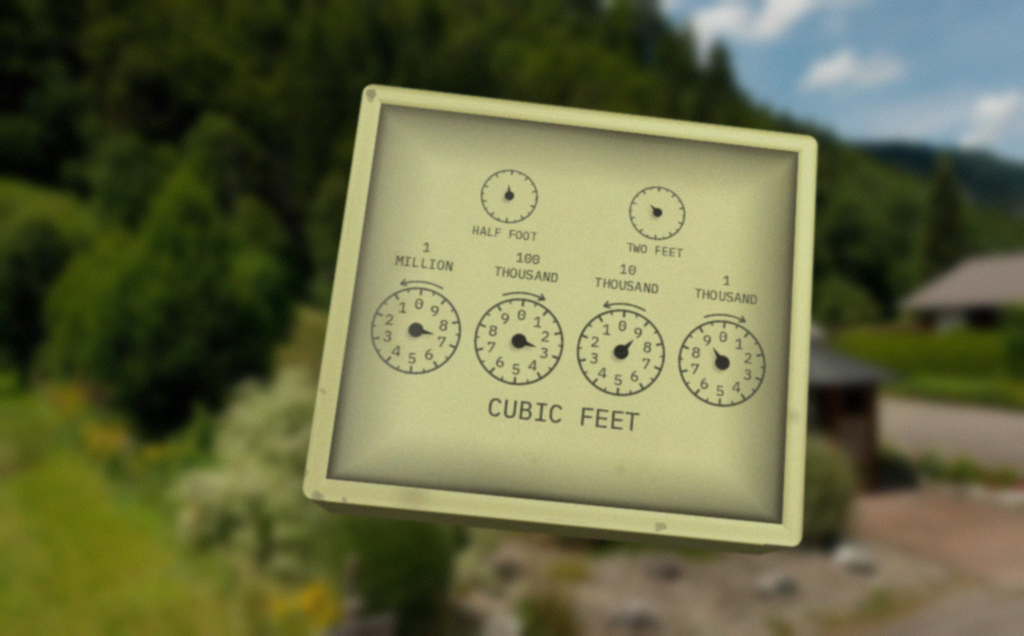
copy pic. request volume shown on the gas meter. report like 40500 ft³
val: 728900 ft³
